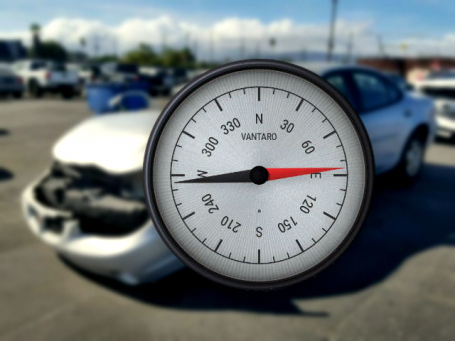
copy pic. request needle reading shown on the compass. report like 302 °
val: 85 °
